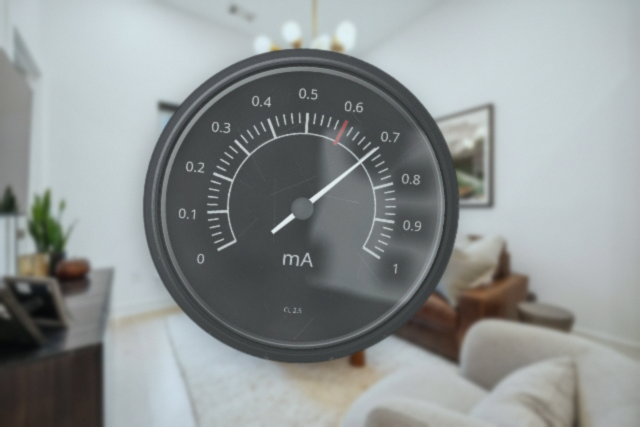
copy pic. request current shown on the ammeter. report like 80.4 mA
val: 0.7 mA
